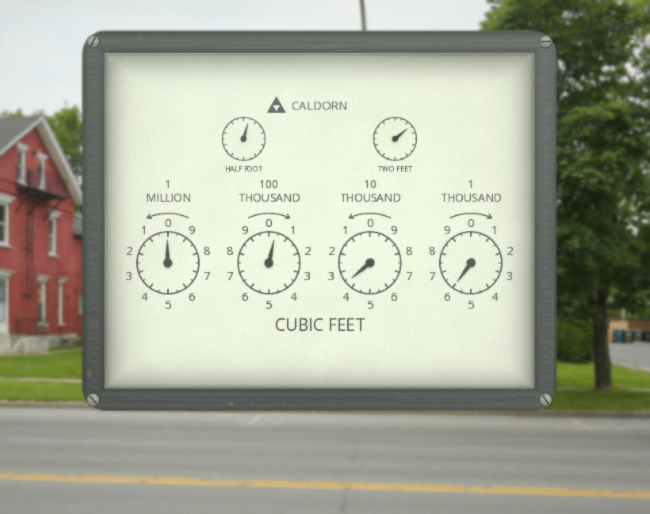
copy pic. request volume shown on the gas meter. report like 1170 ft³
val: 3600 ft³
